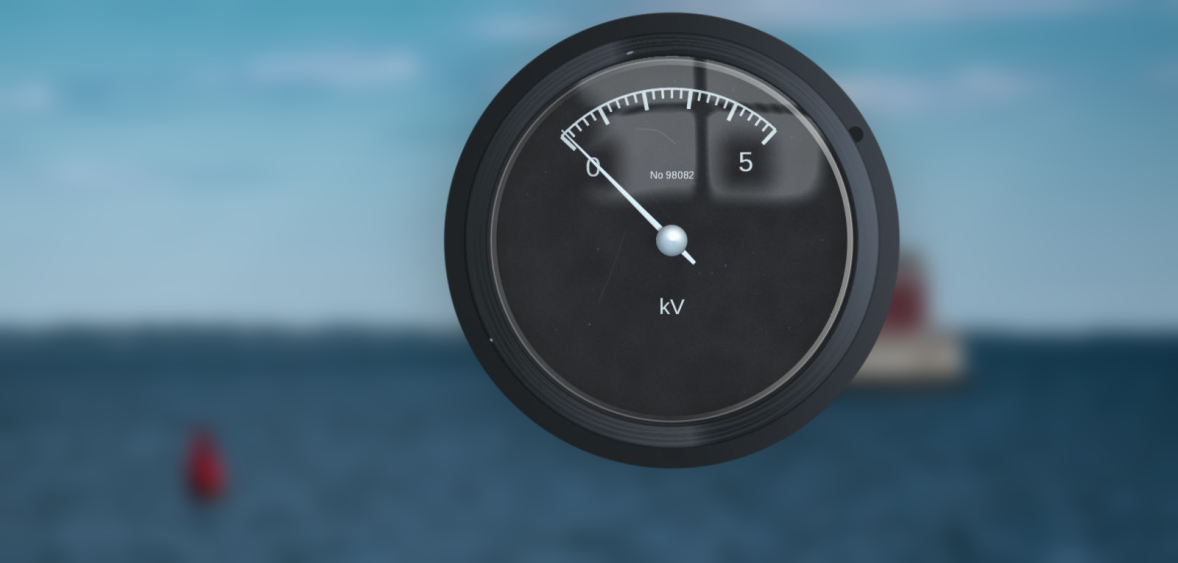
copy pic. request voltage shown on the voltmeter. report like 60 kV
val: 0.1 kV
